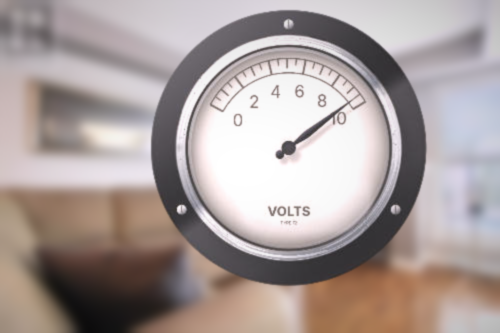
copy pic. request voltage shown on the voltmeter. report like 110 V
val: 9.5 V
